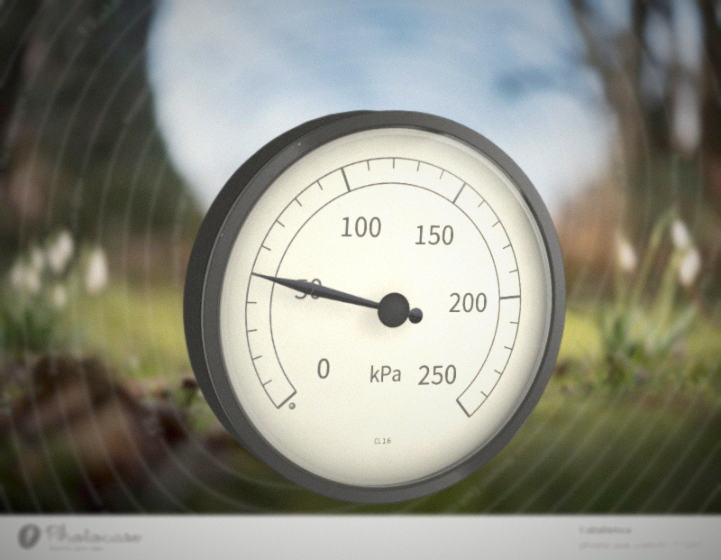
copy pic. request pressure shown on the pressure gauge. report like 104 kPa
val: 50 kPa
